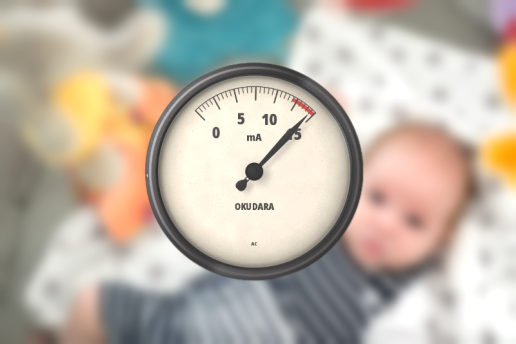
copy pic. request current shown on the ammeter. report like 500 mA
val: 14.5 mA
